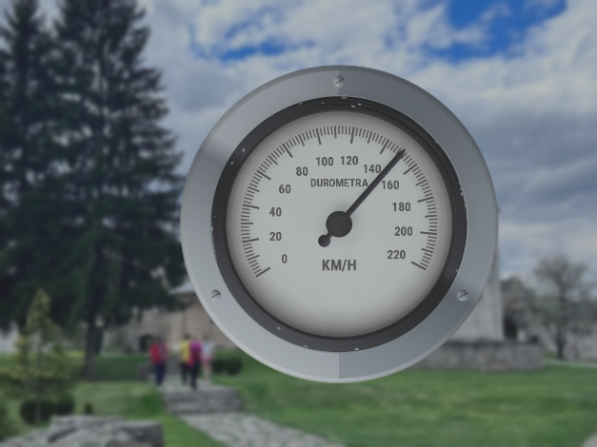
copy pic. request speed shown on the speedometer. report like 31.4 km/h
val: 150 km/h
